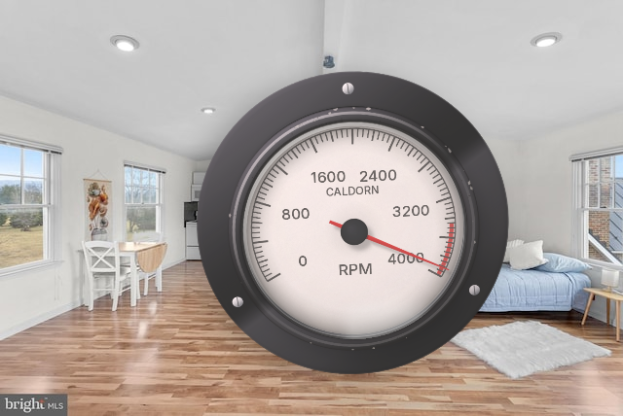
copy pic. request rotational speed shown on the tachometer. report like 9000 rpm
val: 3900 rpm
